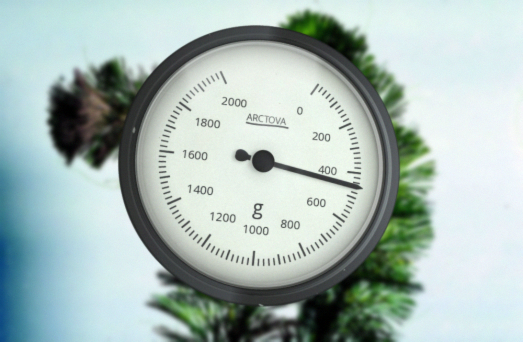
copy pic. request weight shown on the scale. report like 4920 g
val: 460 g
